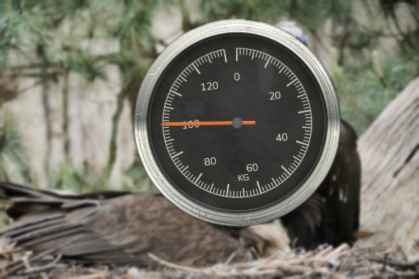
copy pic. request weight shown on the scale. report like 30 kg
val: 100 kg
